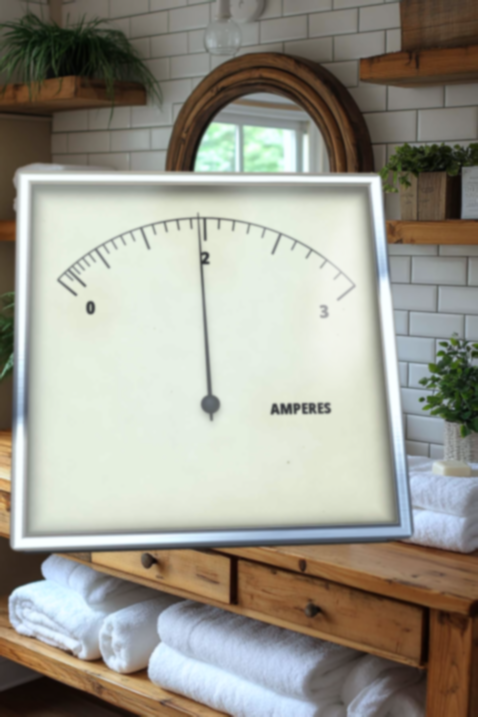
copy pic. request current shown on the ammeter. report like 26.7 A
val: 1.95 A
